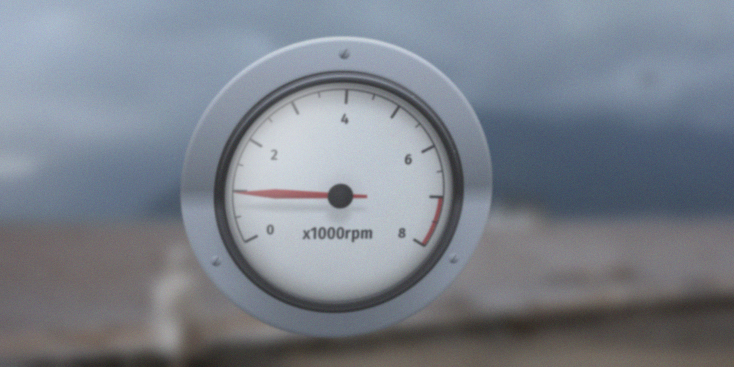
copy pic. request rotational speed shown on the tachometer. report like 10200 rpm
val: 1000 rpm
